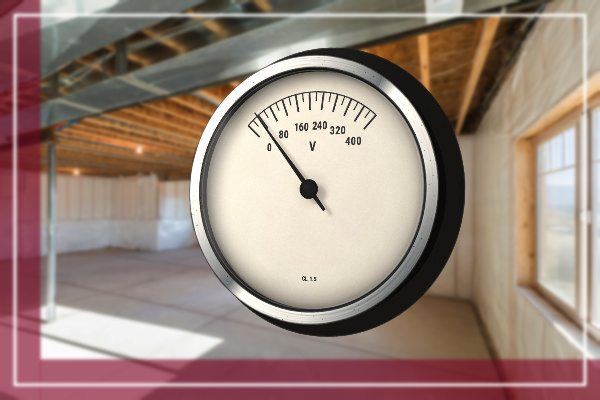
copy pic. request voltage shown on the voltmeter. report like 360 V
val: 40 V
